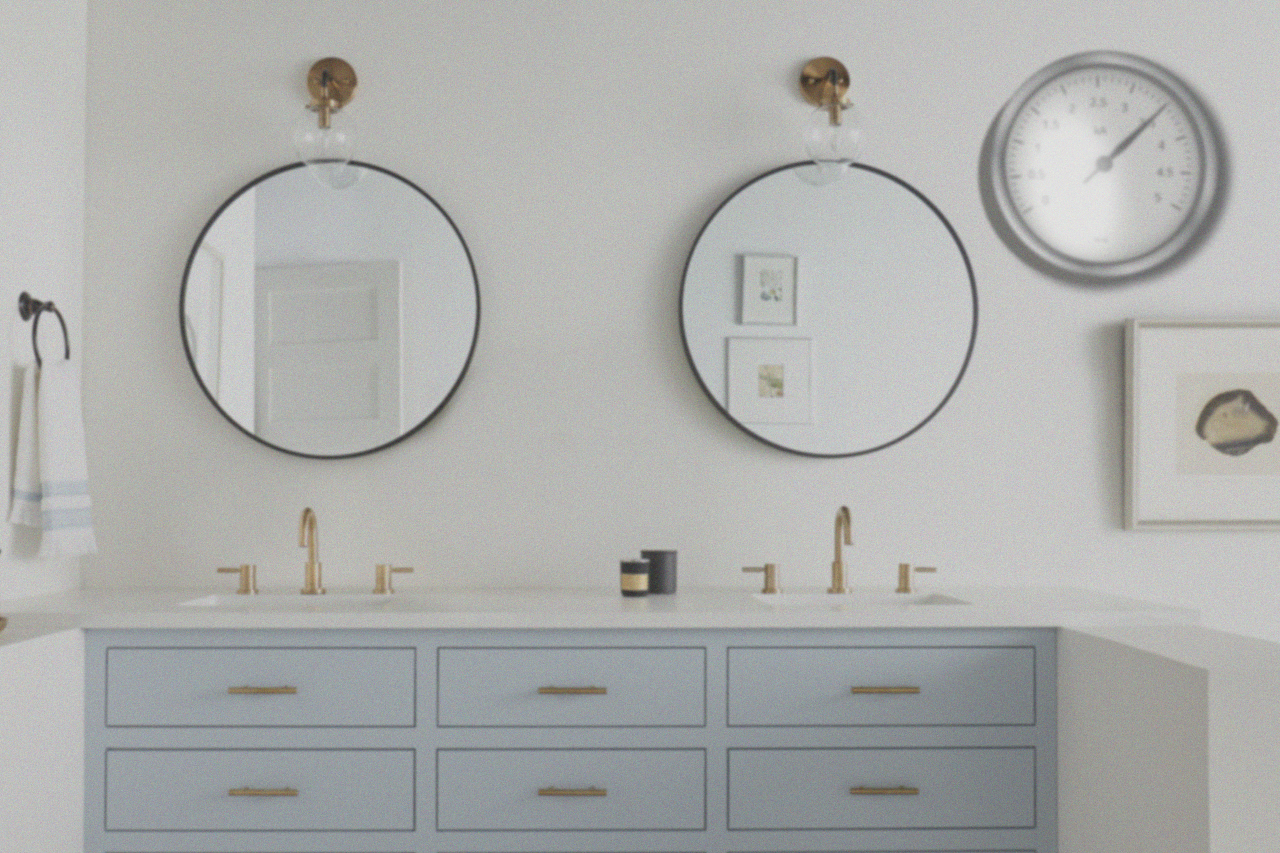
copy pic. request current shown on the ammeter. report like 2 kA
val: 3.5 kA
